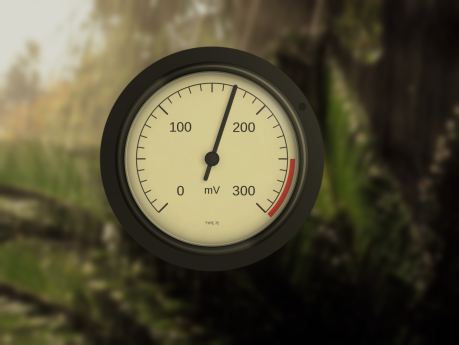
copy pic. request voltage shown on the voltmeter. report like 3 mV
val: 170 mV
